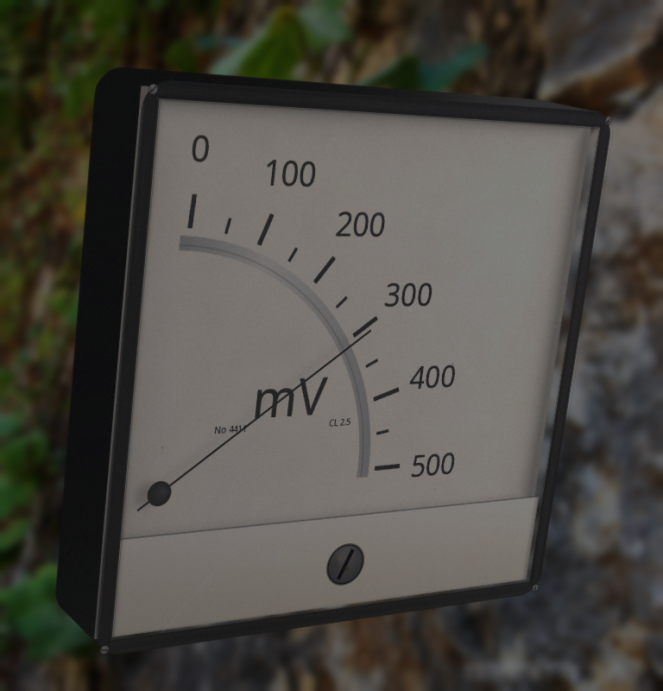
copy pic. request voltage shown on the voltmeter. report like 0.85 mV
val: 300 mV
